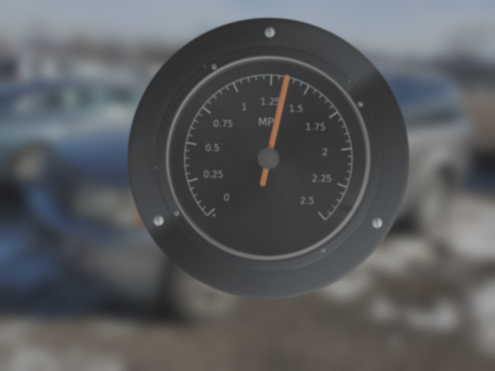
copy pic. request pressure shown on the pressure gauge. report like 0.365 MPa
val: 1.35 MPa
